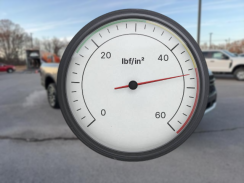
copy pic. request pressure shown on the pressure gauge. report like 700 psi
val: 47 psi
